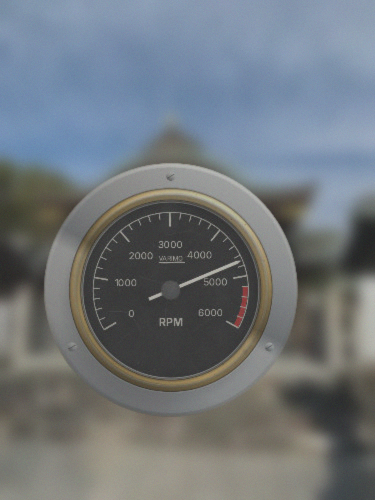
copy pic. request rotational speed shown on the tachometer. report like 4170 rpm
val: 4700 rpm
